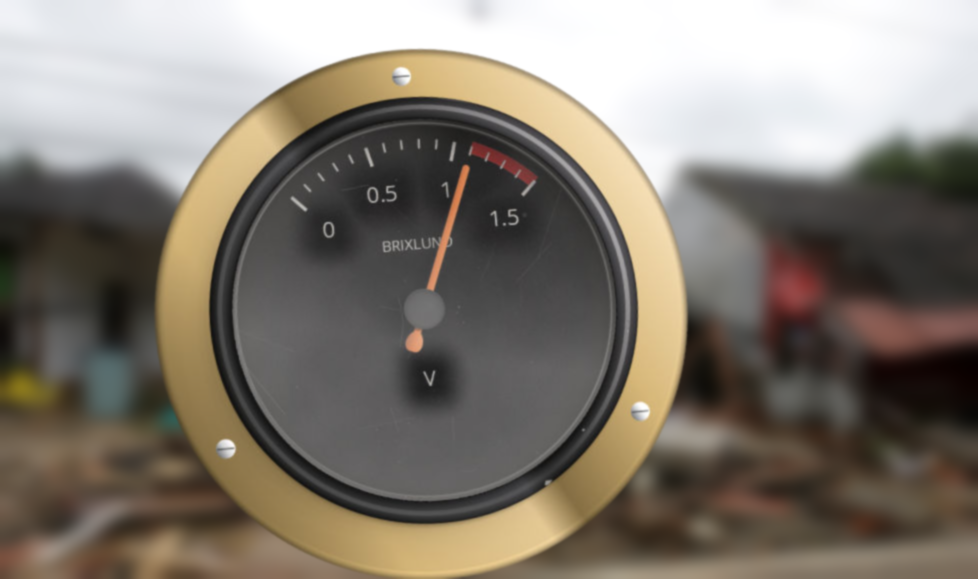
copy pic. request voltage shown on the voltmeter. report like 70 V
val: 1.1 V
